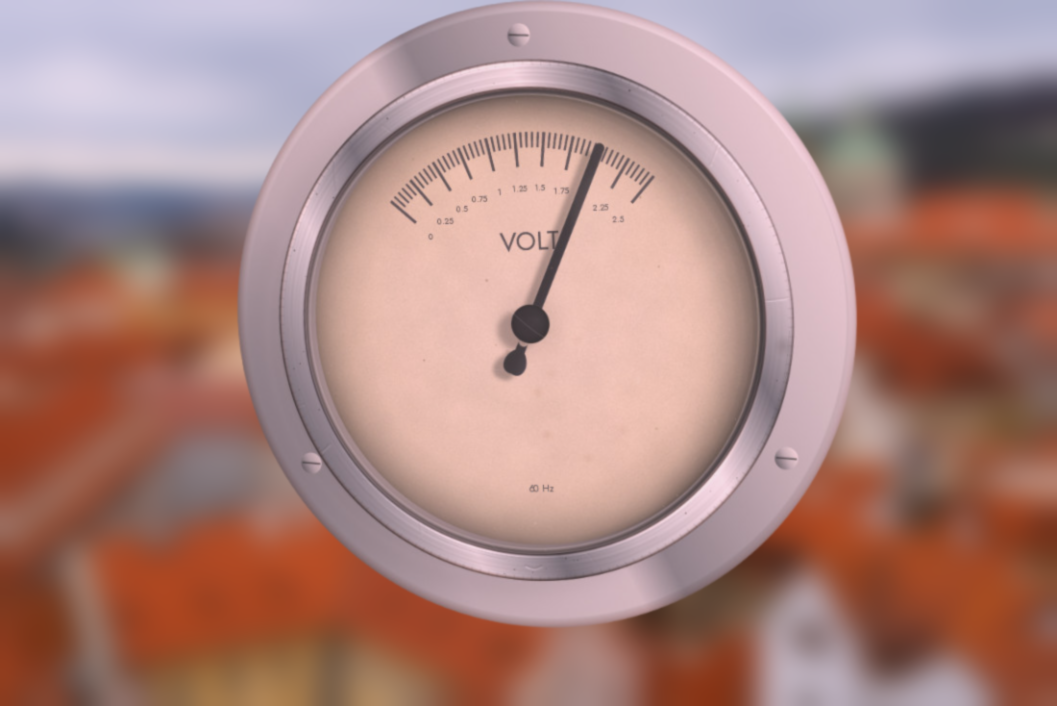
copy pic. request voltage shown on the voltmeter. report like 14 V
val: 2 V
